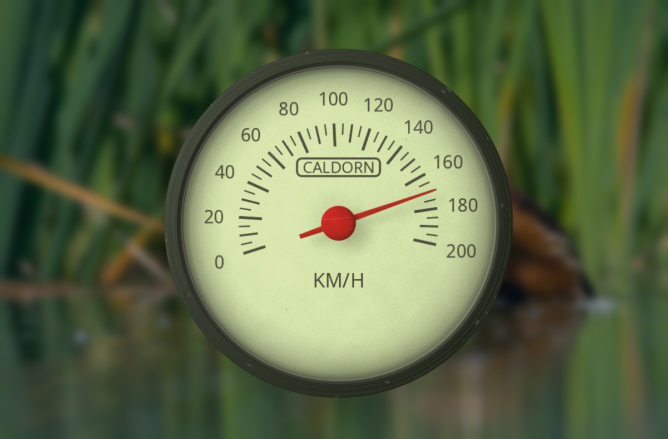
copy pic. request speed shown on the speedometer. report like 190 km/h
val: 170 km/h
